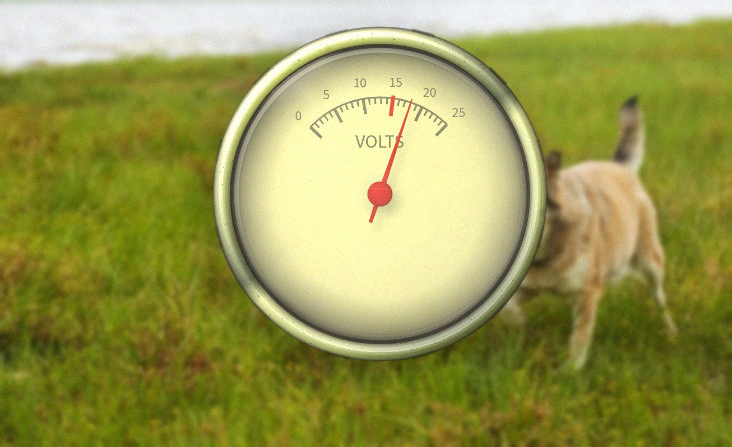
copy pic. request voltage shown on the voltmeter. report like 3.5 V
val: 18 V
